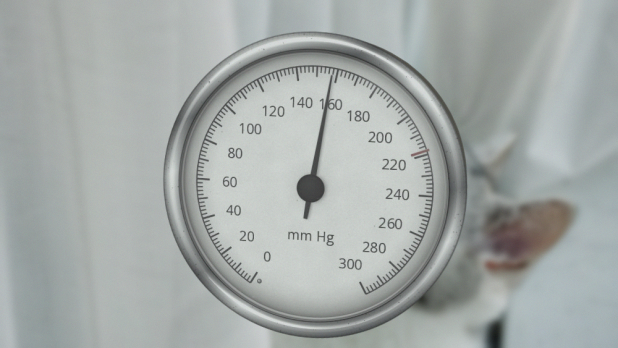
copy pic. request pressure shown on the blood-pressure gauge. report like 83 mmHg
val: 158 mmHg
